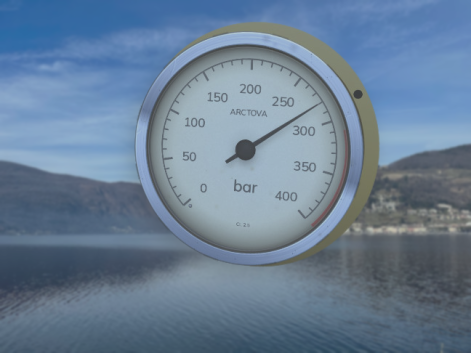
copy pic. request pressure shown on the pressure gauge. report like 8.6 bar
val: 280 bar
